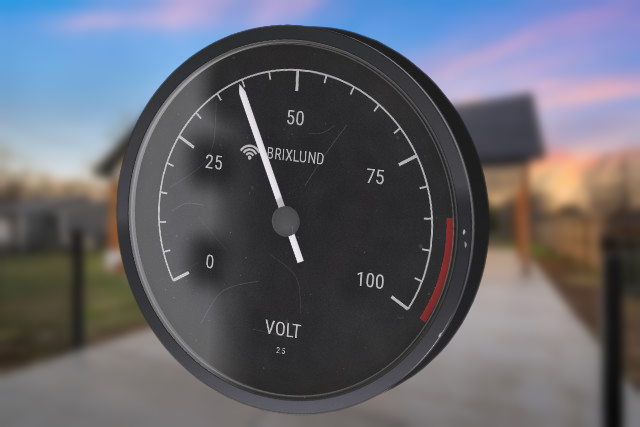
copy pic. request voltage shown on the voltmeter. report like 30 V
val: 40 V
